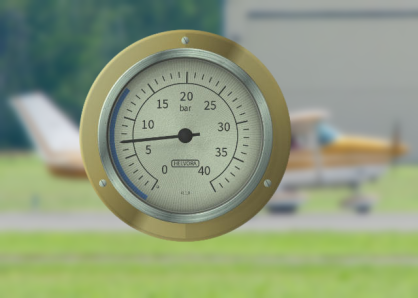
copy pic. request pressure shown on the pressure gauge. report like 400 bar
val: 7 bar
